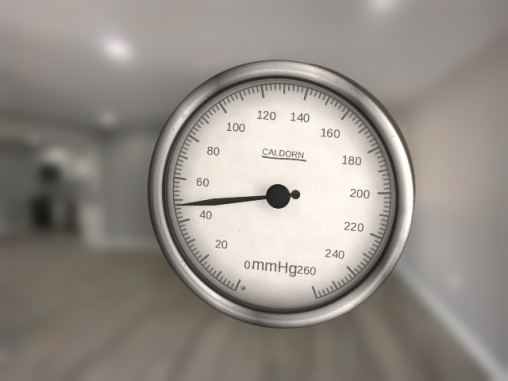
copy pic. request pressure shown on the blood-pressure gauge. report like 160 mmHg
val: 48 mmHg
